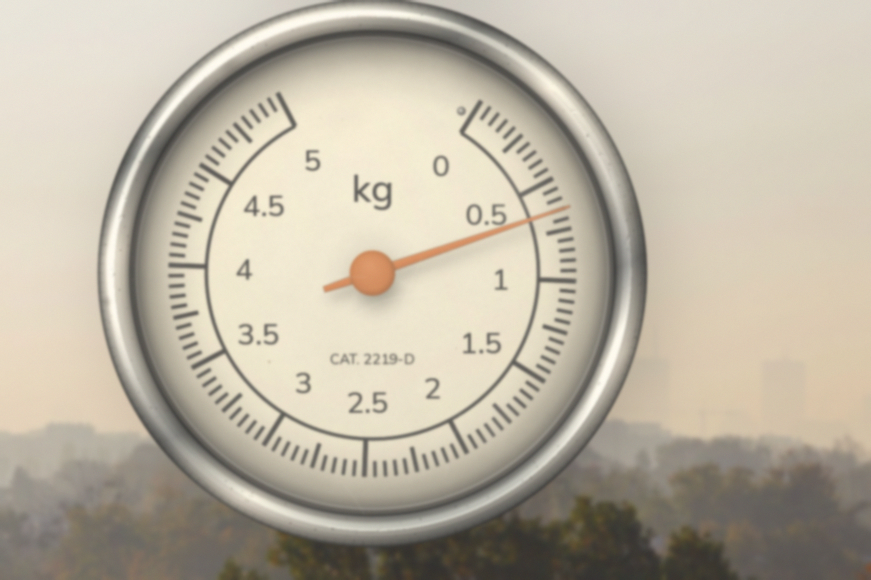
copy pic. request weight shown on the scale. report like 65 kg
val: 0.65 kg
